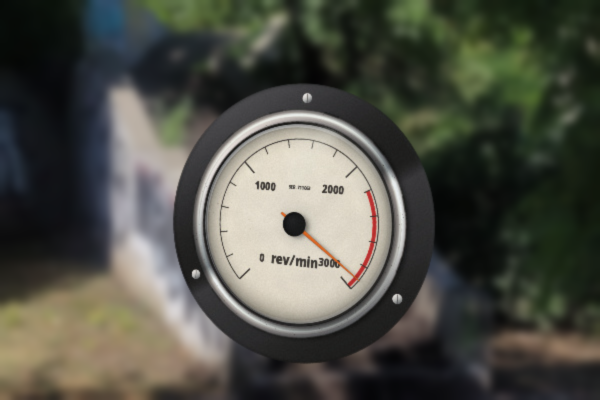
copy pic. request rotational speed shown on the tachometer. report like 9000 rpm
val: 2900 rpm
